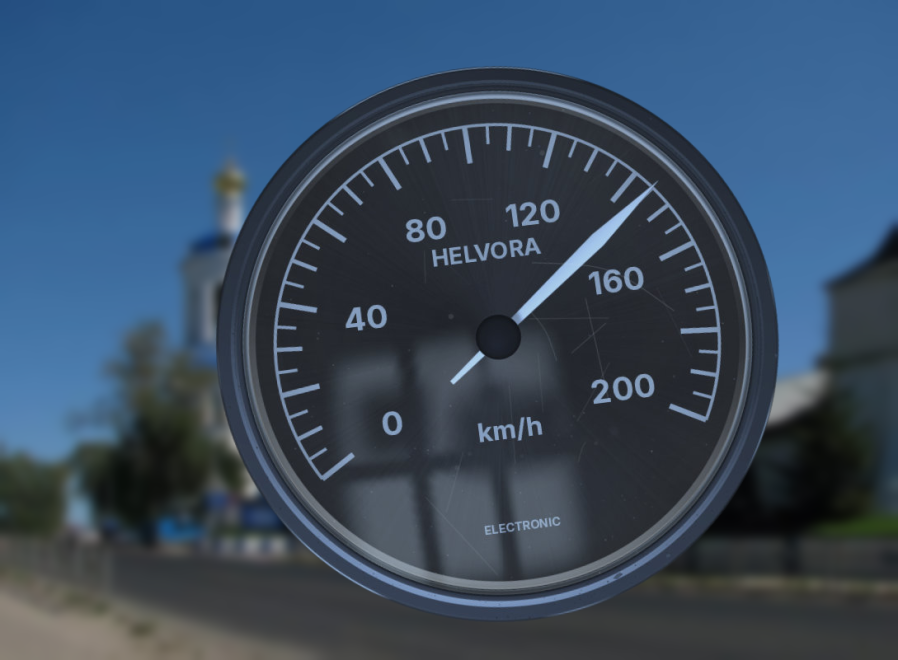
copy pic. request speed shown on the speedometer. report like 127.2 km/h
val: 145 km/h
